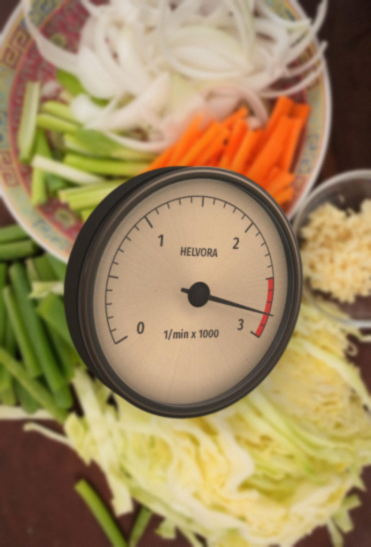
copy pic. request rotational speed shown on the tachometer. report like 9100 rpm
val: 2800 rpm
